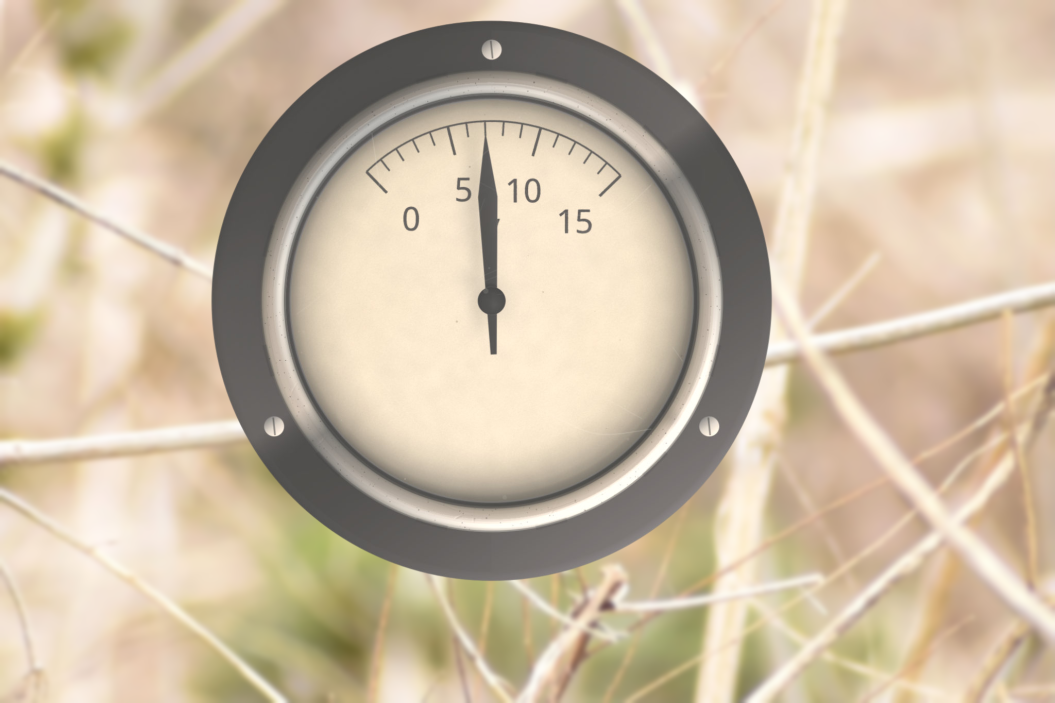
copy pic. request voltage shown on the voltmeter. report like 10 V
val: 7 V
